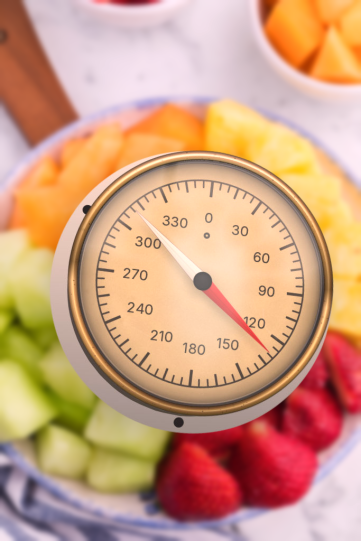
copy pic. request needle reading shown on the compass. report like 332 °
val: 130 °
